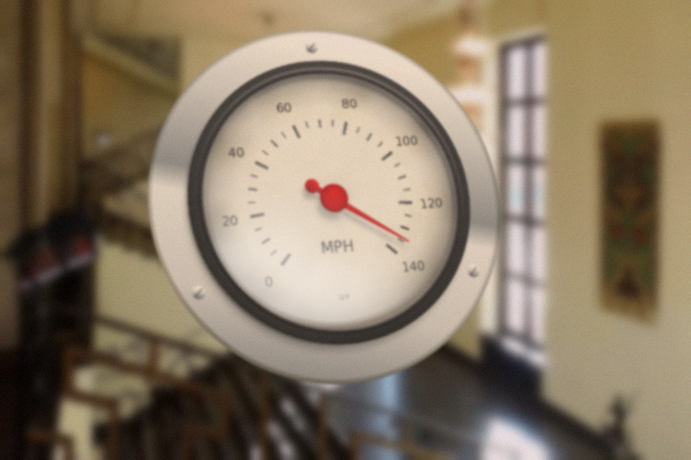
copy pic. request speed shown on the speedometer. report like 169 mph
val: 135 mph
